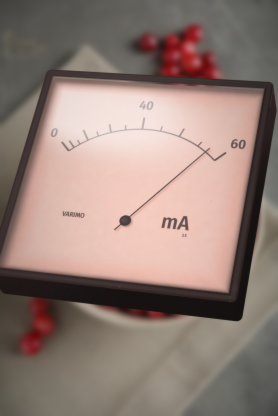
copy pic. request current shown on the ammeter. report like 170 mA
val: 57.5 mA
